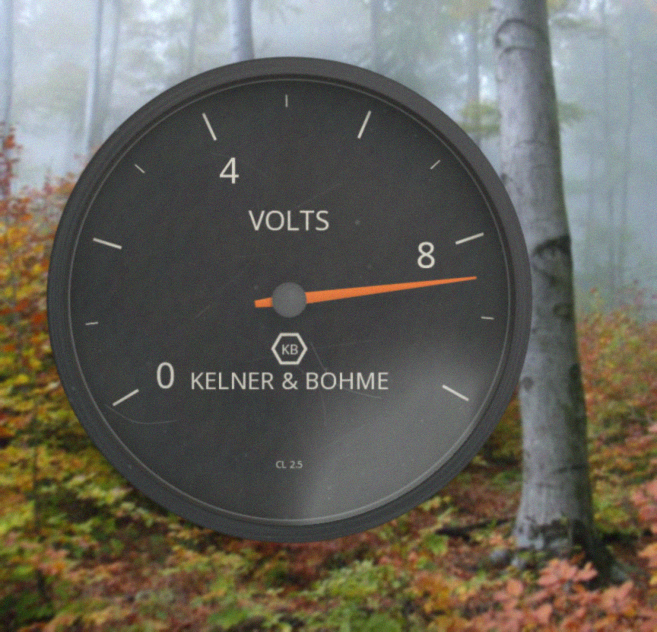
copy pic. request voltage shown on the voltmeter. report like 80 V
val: 8.5 V
